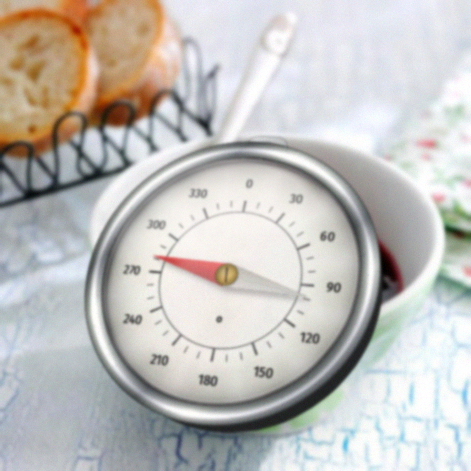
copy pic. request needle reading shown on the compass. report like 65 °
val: 280 °
